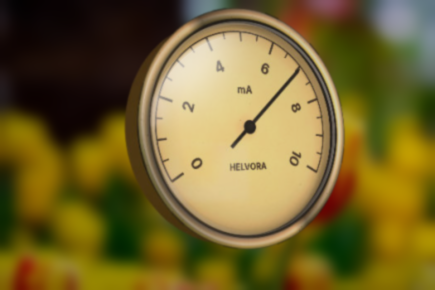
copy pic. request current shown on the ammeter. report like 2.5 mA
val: 7 mA
